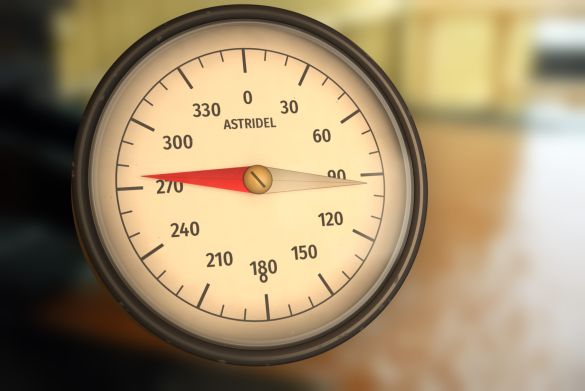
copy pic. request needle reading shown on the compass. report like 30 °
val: 275 °
